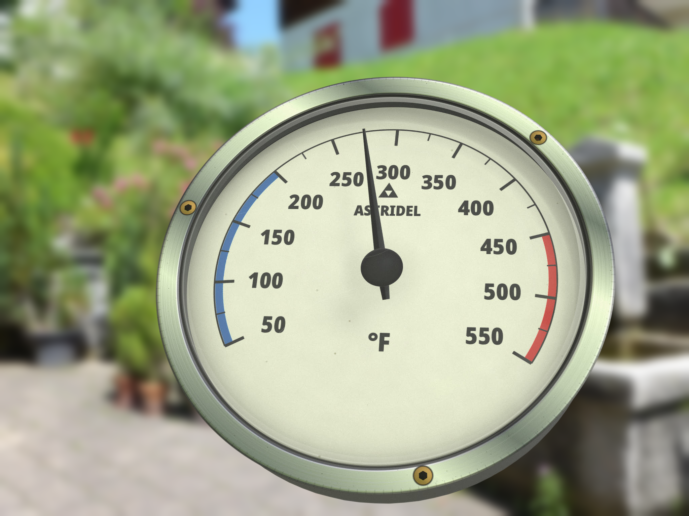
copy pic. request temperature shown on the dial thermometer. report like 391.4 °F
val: 275 °F
